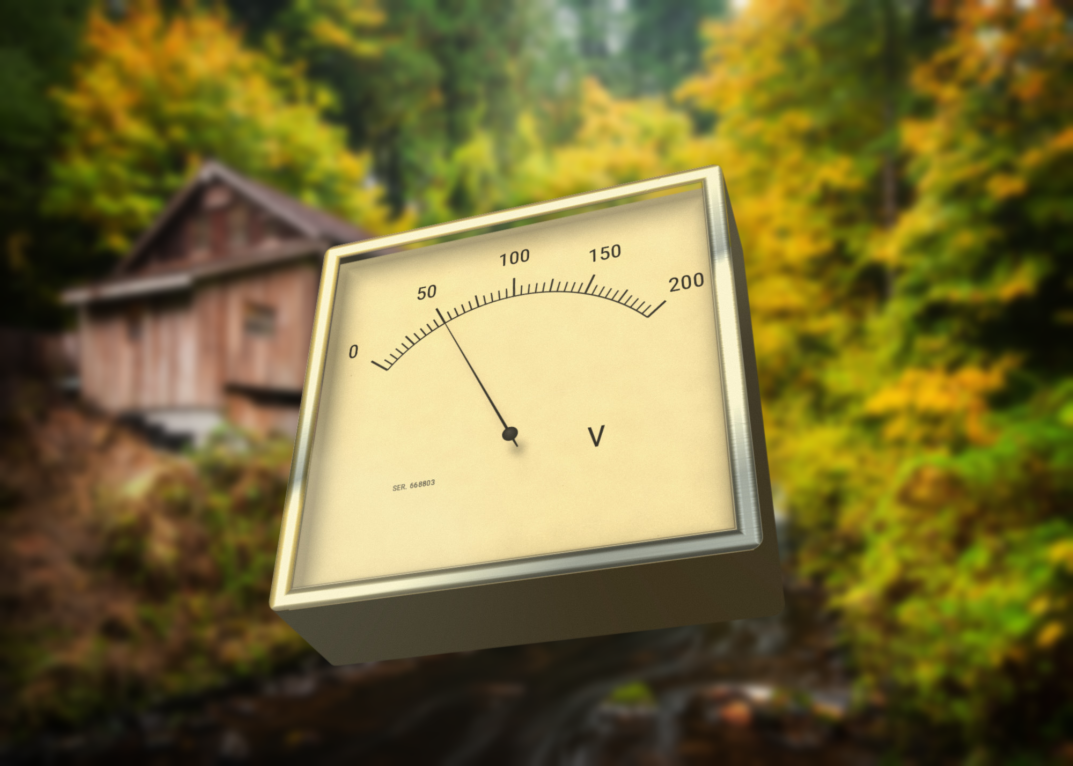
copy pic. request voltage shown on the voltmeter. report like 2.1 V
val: 50 V
